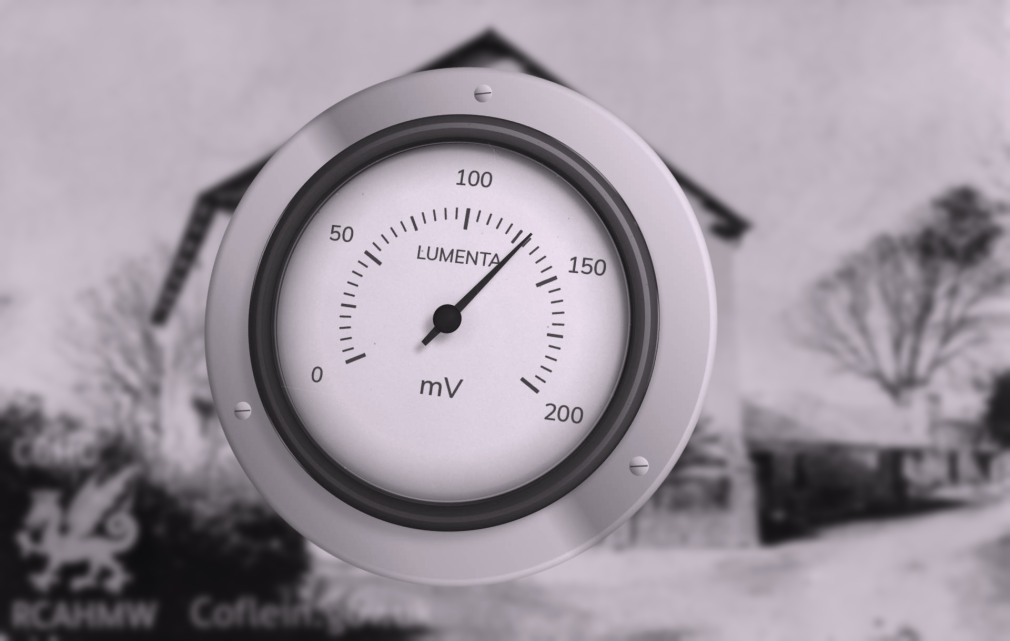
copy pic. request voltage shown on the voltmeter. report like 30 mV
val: 130 mV
